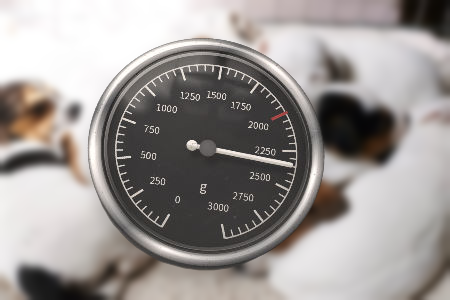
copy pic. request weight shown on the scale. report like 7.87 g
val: 2350 g
